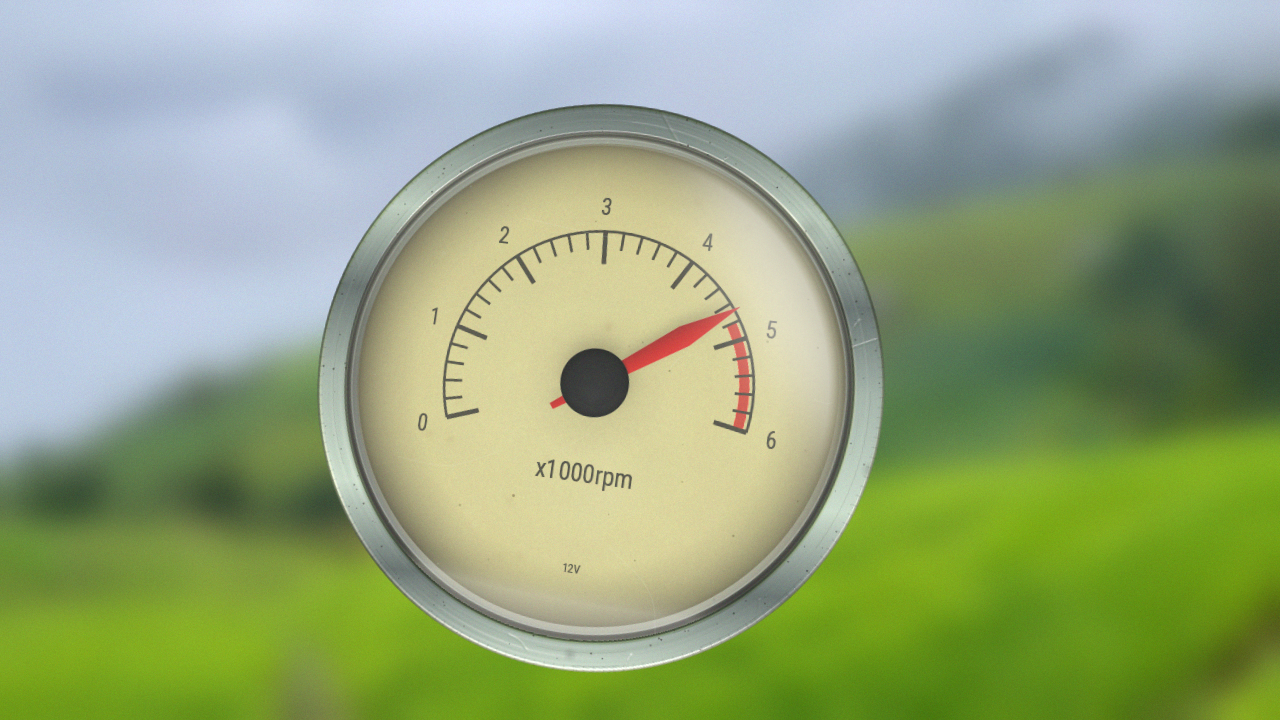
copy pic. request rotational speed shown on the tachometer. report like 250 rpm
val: 4700 rpm
